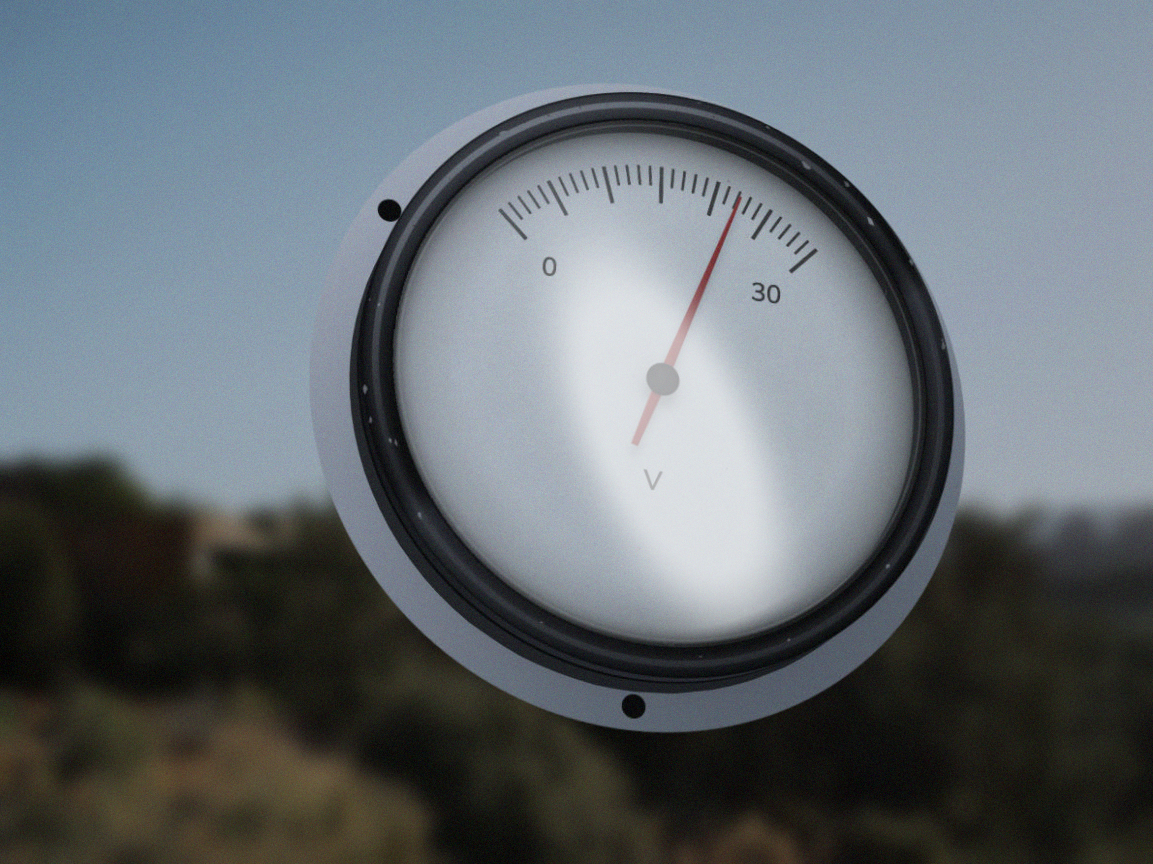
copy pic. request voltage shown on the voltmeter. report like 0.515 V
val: 22 V
